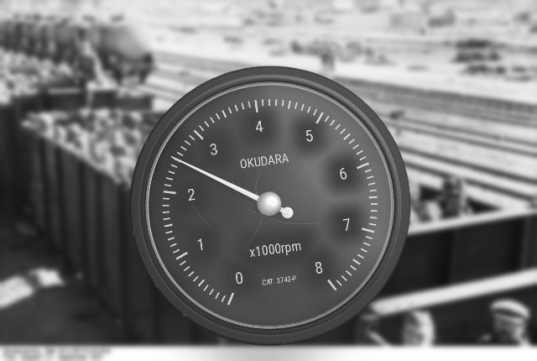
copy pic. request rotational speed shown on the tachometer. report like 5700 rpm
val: 2500 rpm
